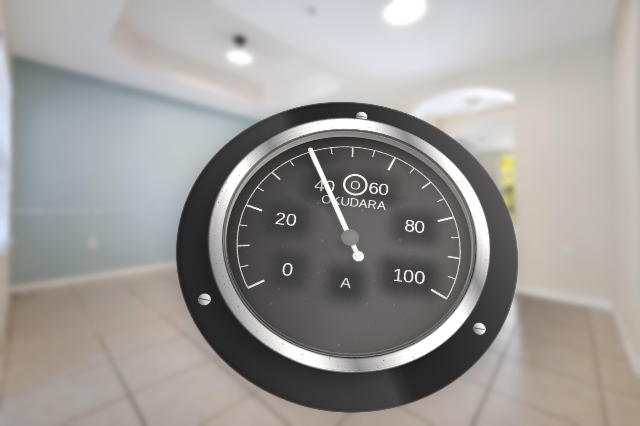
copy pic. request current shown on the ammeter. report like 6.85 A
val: 40 A
